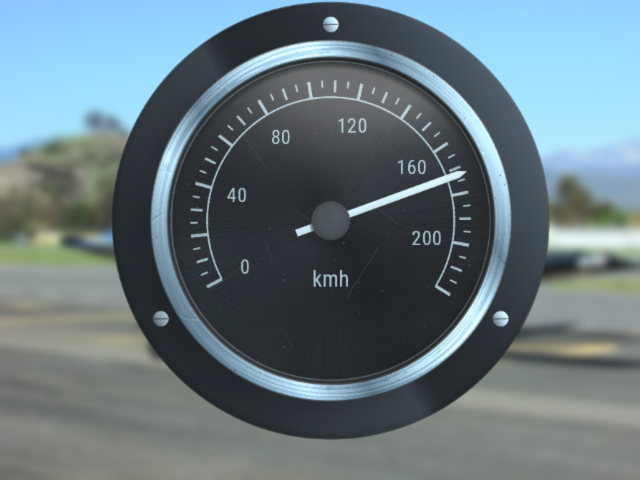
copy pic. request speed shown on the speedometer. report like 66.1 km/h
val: 172.5 km/h
